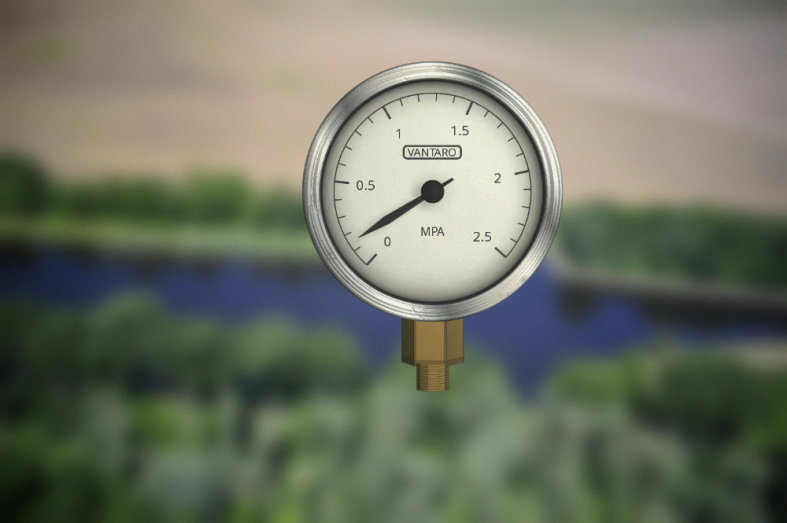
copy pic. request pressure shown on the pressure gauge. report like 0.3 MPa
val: 0.15 MPa
